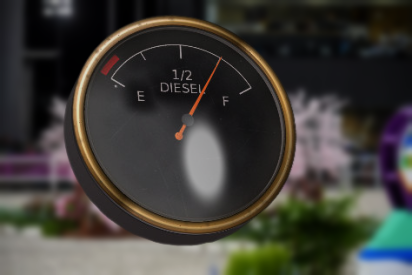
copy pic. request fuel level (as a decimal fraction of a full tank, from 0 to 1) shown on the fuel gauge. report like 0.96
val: 0.75
